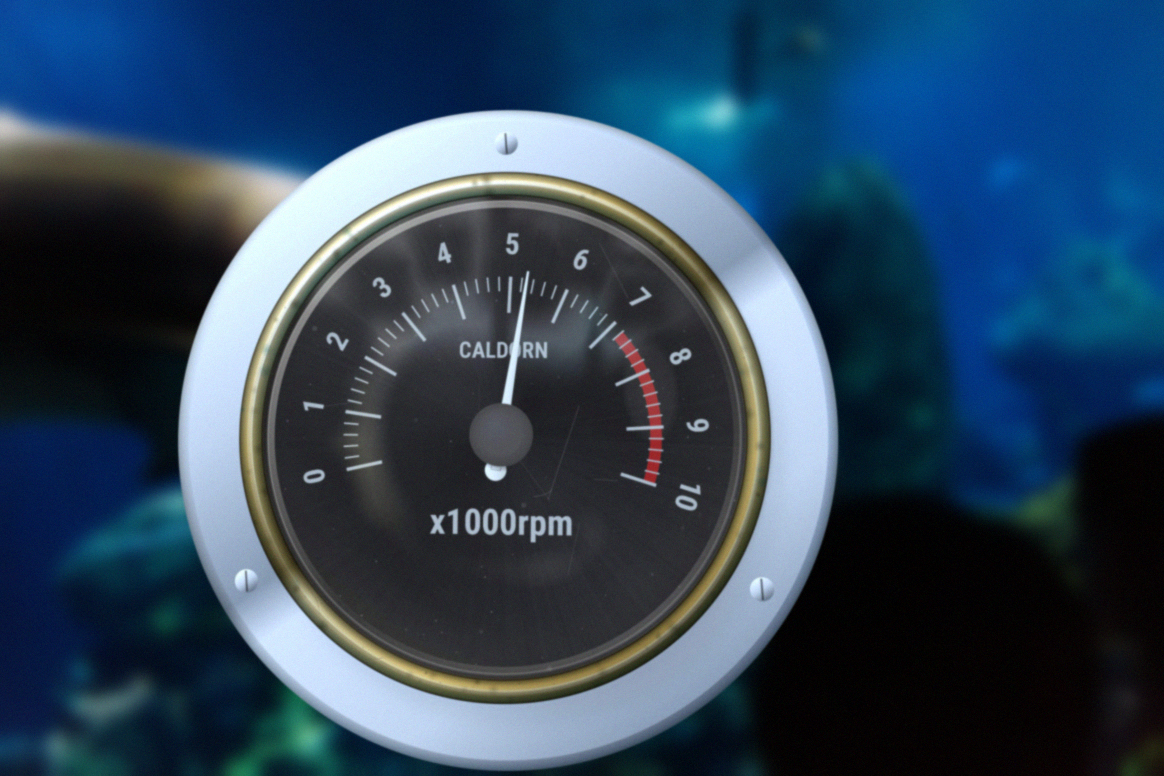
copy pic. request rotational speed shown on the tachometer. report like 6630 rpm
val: 5300 rpm
